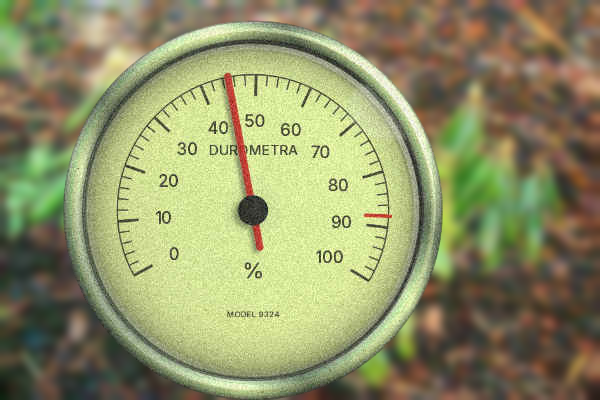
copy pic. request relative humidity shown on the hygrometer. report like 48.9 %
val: 45 %
